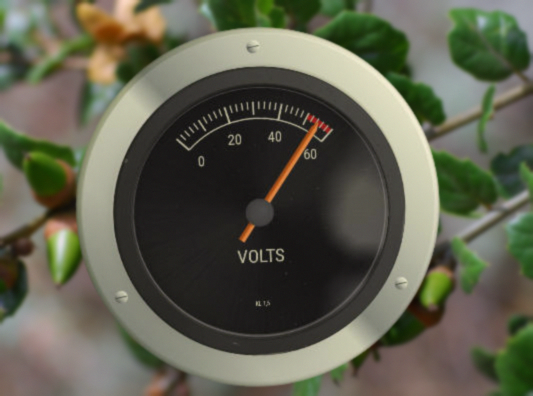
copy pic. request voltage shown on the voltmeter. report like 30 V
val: 54 V
